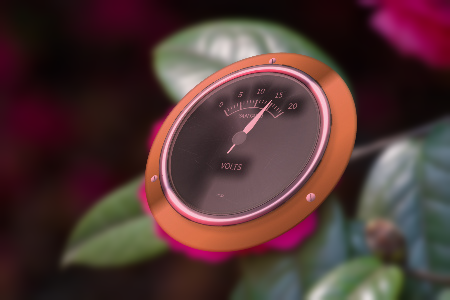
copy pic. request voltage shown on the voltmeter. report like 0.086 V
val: 15 V
